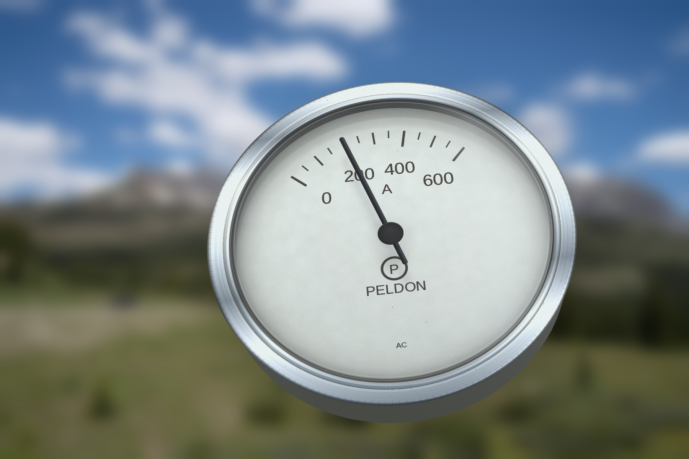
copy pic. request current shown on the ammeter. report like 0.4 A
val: 200 A
